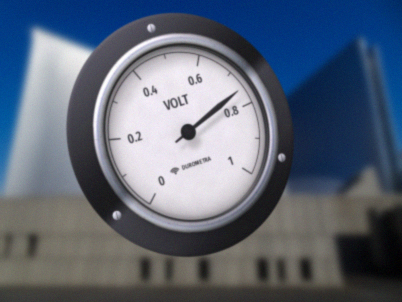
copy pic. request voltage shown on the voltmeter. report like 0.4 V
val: 0.75 V
